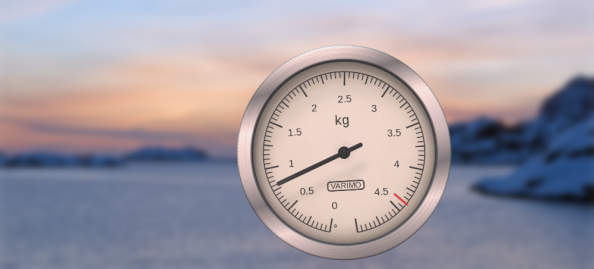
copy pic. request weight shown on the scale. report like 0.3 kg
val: 0.8 kg
